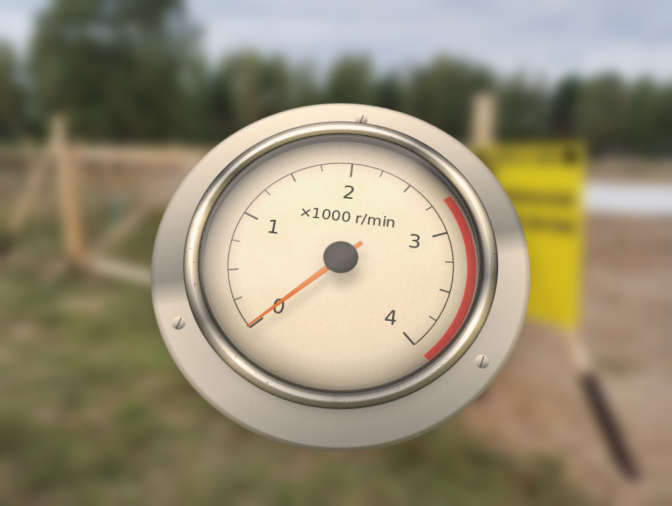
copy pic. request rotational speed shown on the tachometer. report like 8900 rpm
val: 0 rpm
